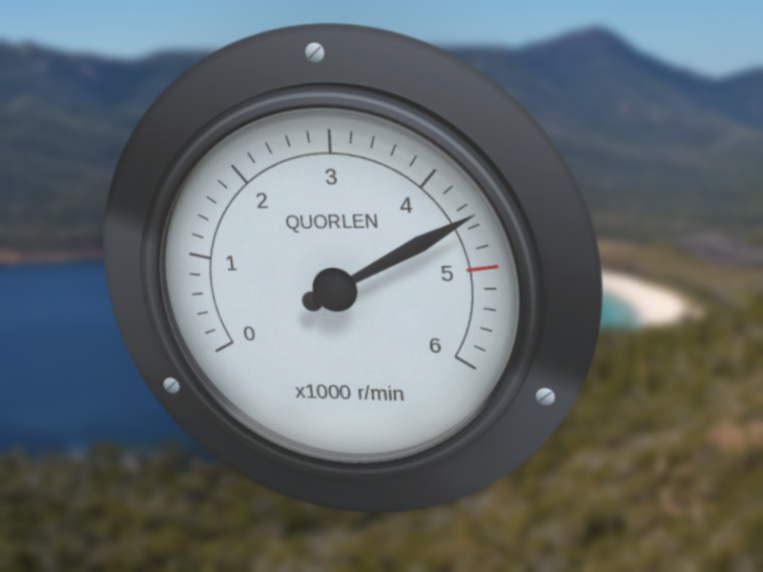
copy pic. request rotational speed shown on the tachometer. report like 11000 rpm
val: 4500 rpm
